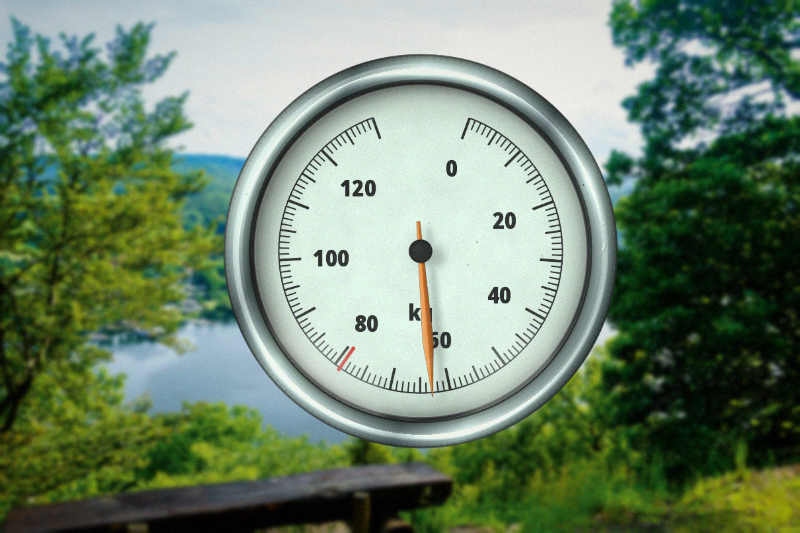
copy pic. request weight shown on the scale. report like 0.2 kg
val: 63 kg
